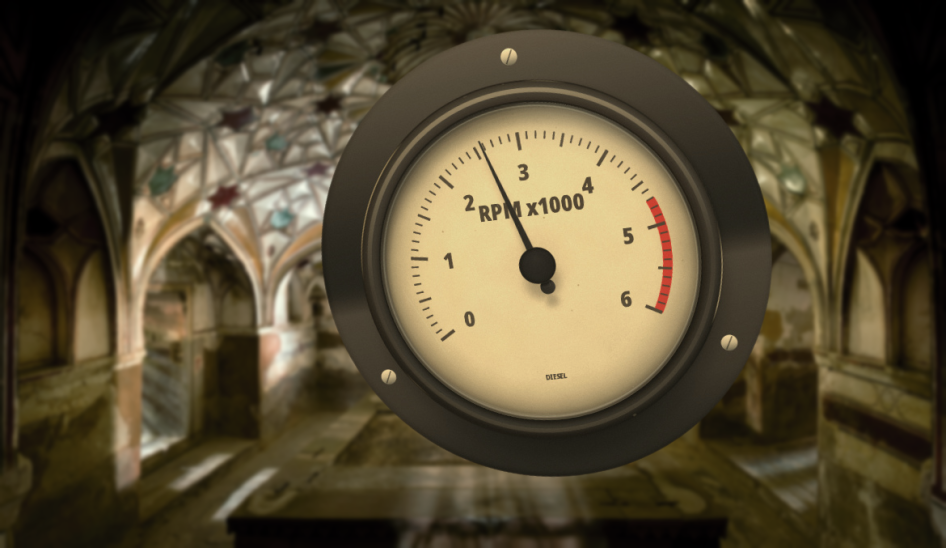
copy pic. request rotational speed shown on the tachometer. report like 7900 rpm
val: 2600 rpm
